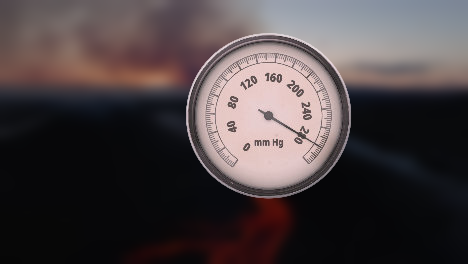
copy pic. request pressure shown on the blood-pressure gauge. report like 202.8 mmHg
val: 280 mmHg
